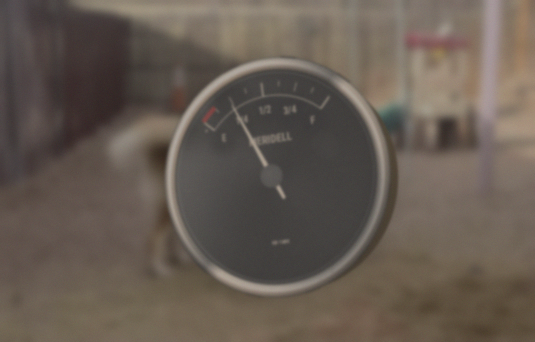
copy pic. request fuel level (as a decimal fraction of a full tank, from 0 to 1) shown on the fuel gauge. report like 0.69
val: 0.25
